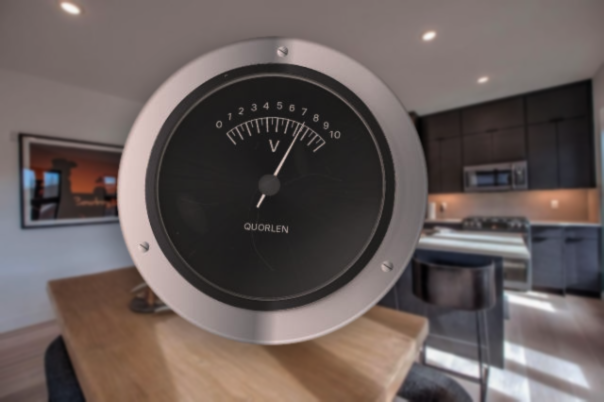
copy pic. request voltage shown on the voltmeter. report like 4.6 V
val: 7.5 V
